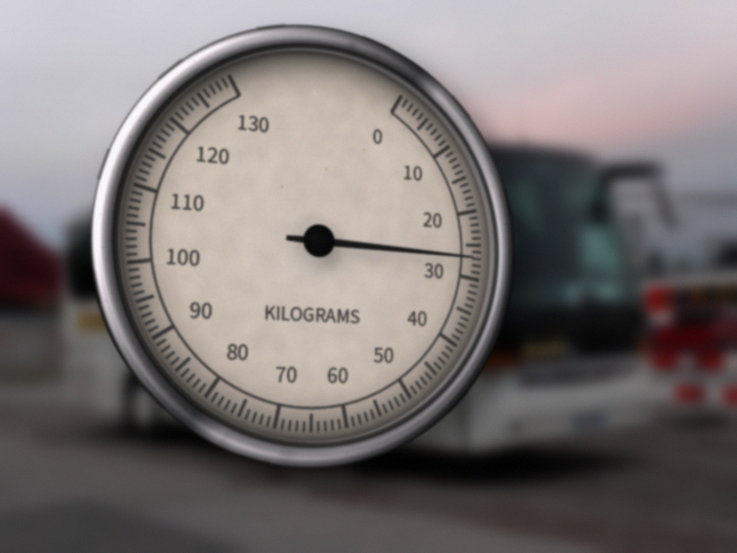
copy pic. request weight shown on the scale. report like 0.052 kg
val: 27 kg
